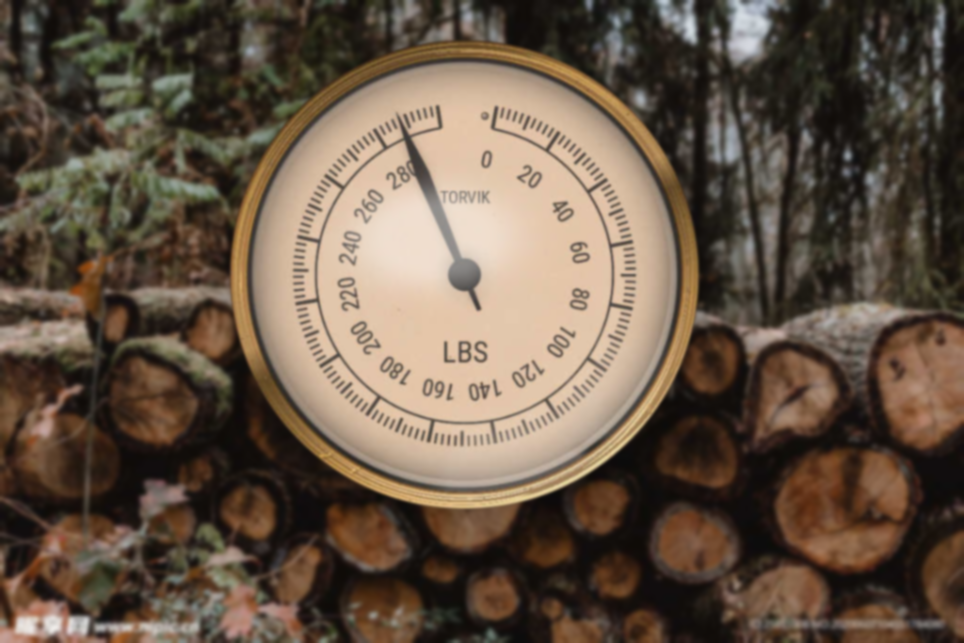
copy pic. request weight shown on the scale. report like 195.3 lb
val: 288 lb
